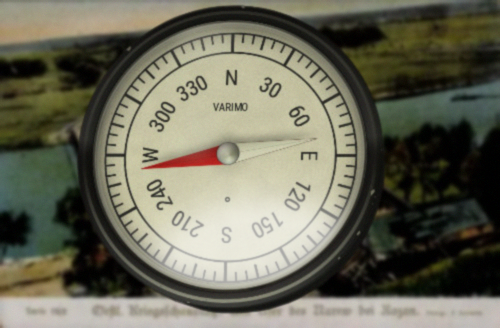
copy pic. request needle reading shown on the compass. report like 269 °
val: 260 °
